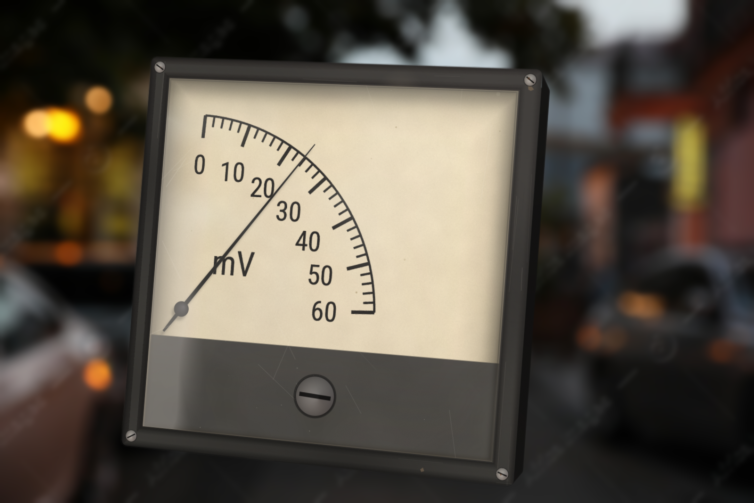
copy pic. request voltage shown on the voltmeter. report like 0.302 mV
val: 24 mV
